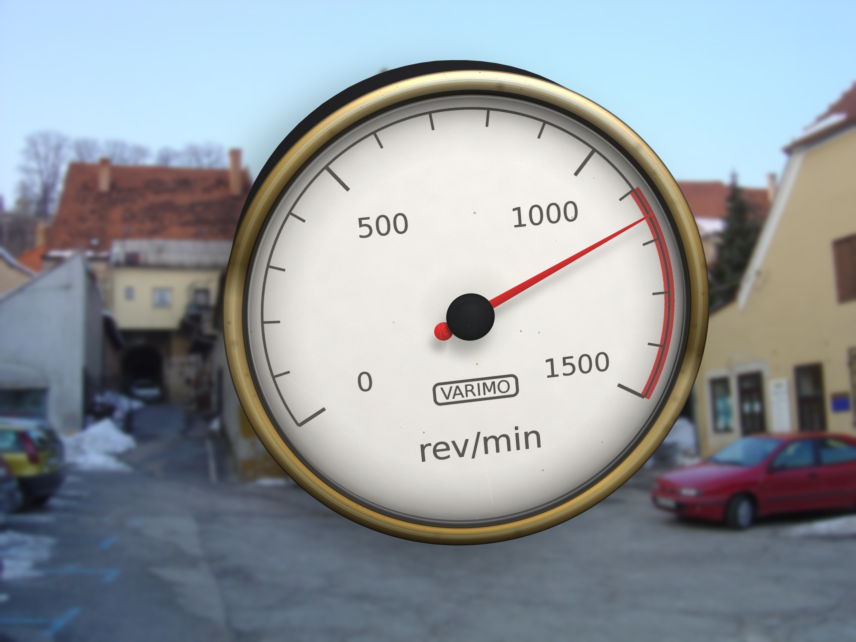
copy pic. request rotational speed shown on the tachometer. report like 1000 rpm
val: 1150 rpm
